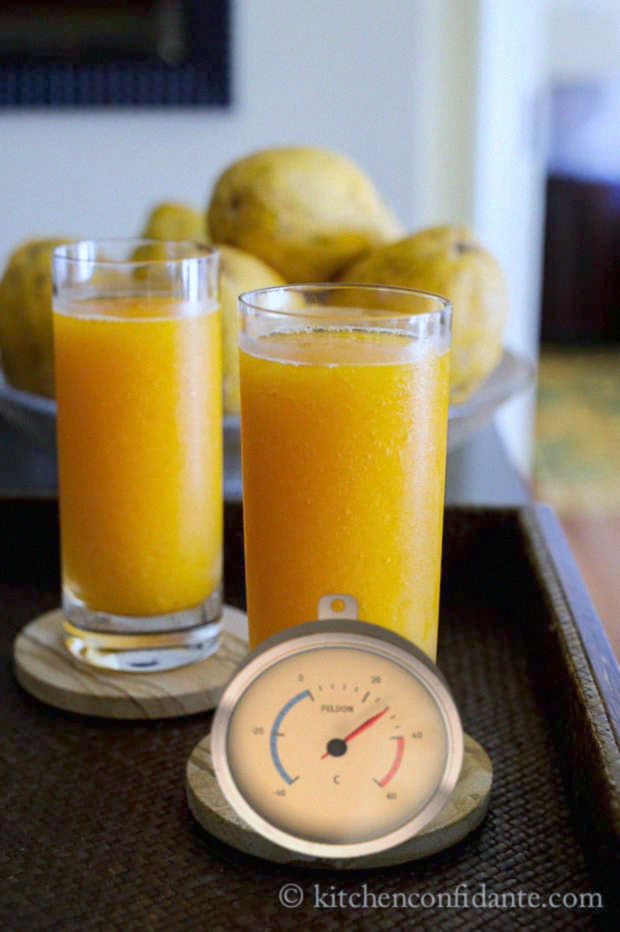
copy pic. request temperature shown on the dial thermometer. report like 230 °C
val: 28 °C
